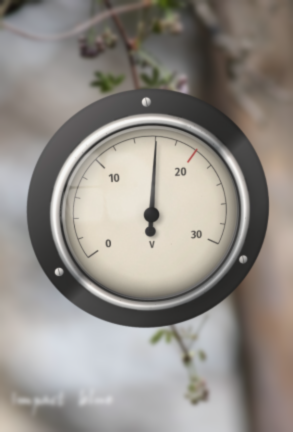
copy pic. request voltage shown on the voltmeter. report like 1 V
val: 16 V
